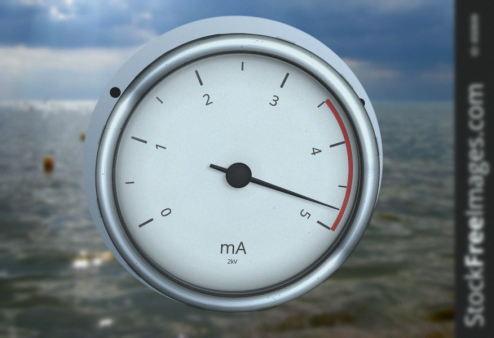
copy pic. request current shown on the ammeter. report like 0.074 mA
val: 4.75 mA
